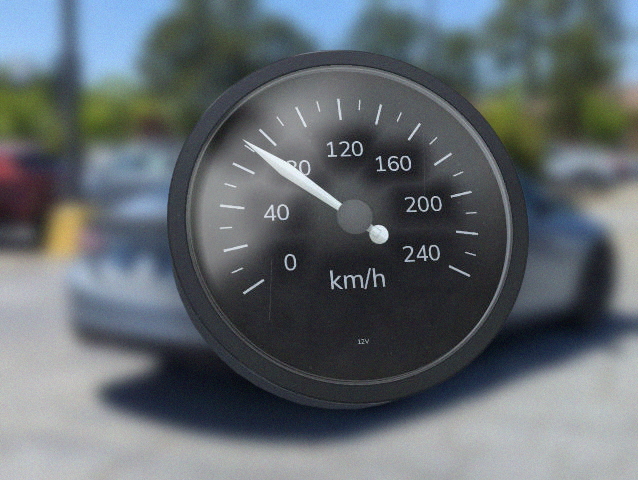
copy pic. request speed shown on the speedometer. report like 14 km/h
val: 70 km/h
